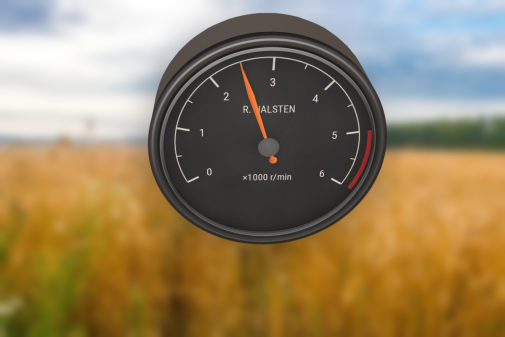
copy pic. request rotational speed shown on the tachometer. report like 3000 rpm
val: 2500 rpm
